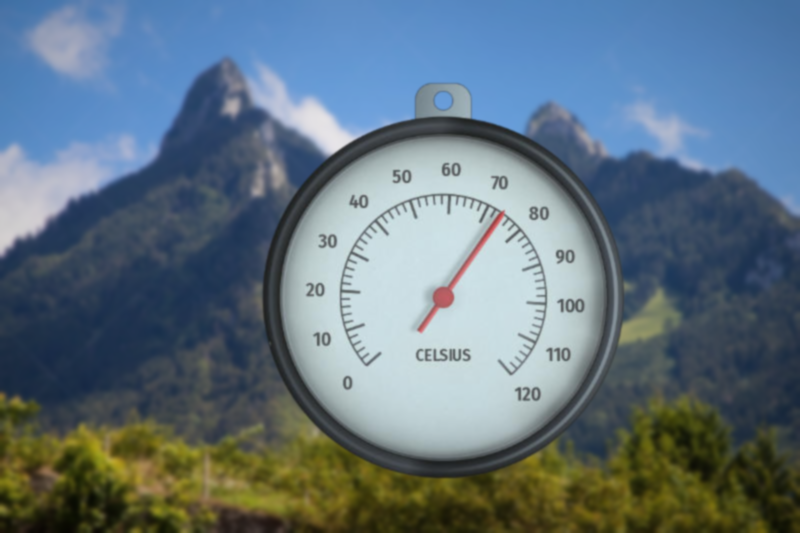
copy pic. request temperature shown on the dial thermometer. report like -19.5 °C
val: 74 °C
